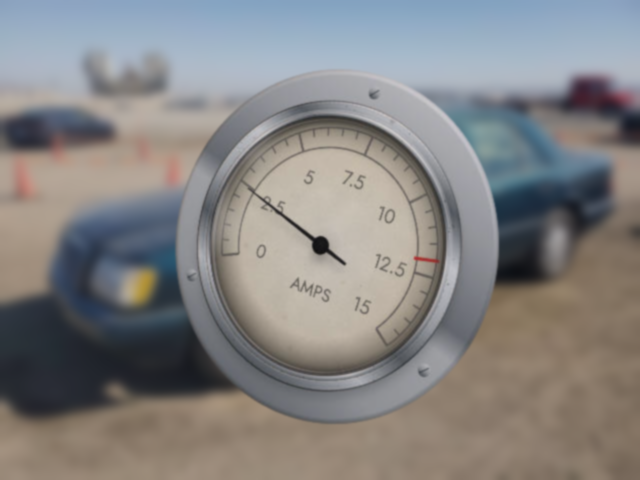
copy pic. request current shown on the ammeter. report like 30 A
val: 2.5 A
